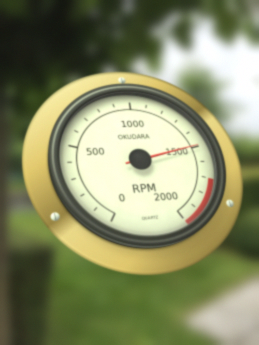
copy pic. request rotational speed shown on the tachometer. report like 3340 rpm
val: 1500 rpm
